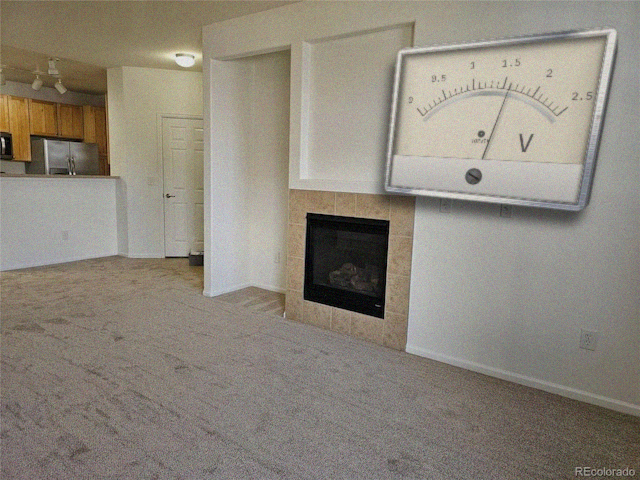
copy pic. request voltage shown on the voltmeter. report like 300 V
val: 1.6 V
